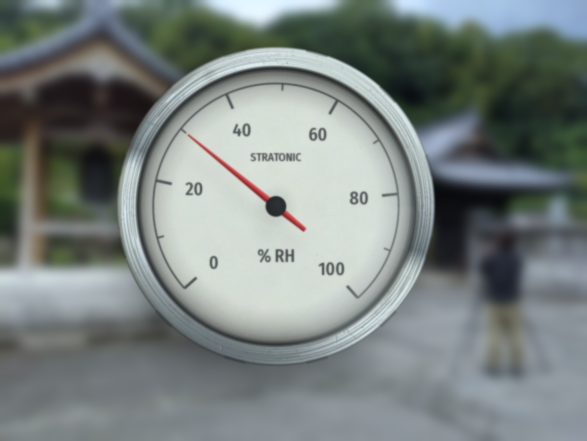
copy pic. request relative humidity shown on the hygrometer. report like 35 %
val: 30 %
